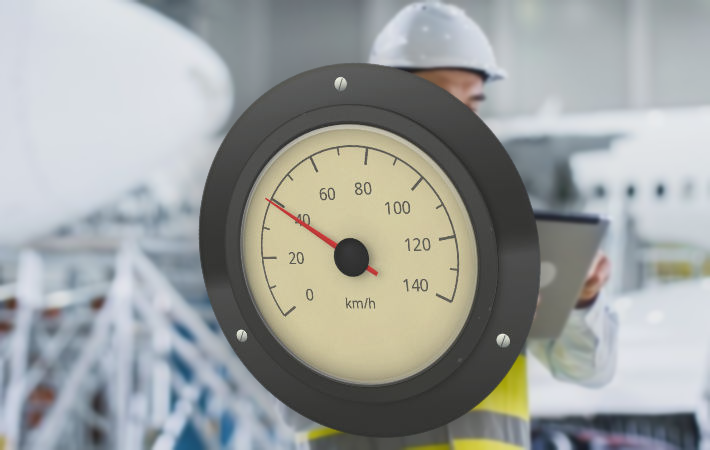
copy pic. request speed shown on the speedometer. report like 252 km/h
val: 40 km/h
